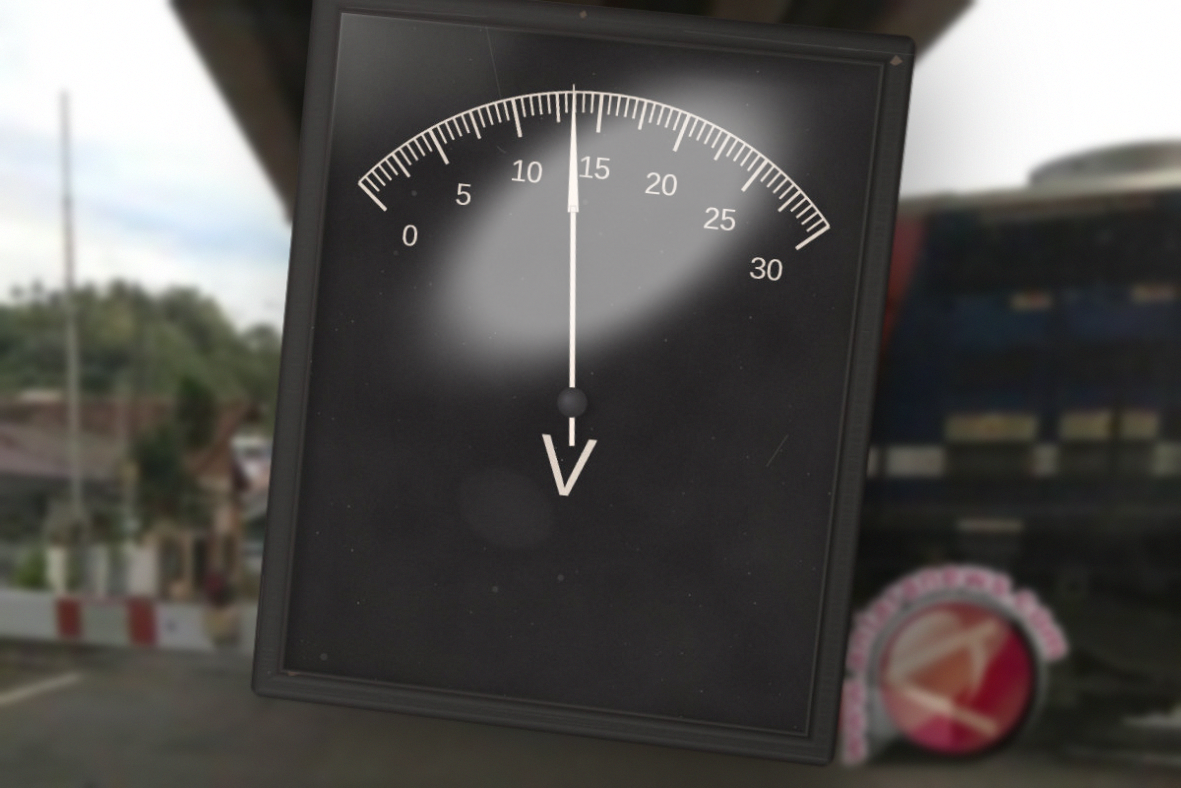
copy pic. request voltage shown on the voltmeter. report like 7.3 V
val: 13.5 V
